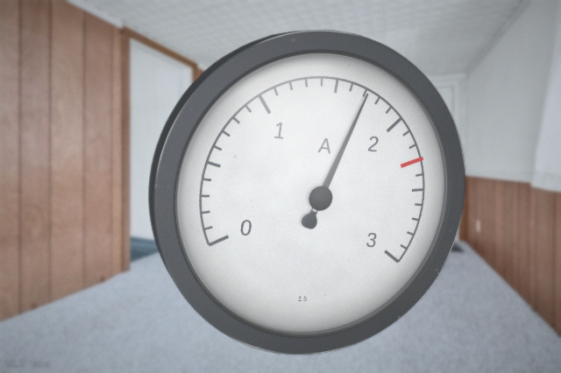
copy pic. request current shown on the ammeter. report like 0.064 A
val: 1.7 A
